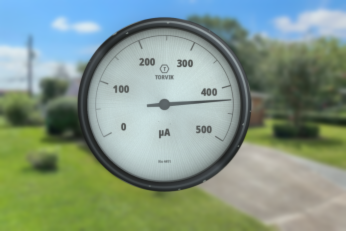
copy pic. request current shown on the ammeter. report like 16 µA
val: 425 µA
